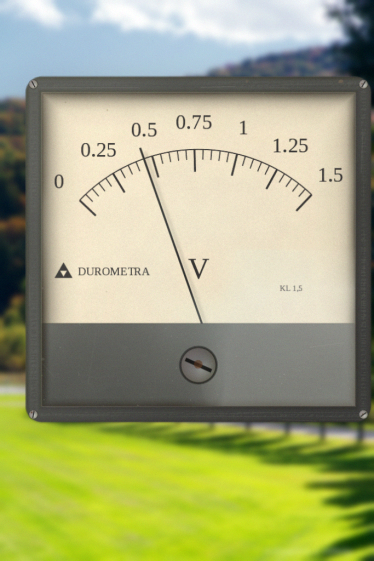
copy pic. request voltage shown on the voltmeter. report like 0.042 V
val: 0.45 V
